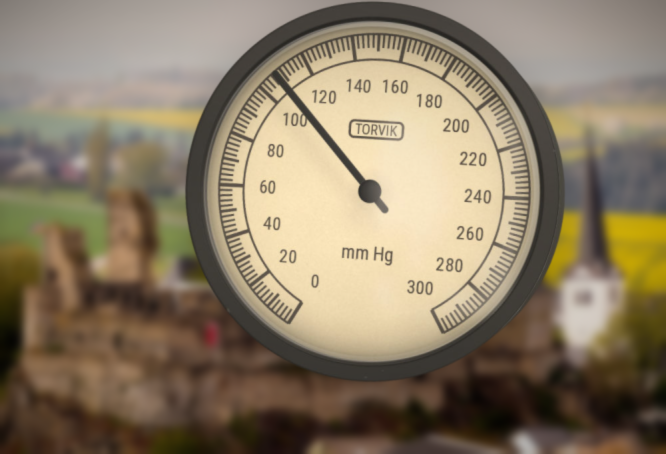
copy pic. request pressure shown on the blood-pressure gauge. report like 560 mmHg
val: 108 mmHg
